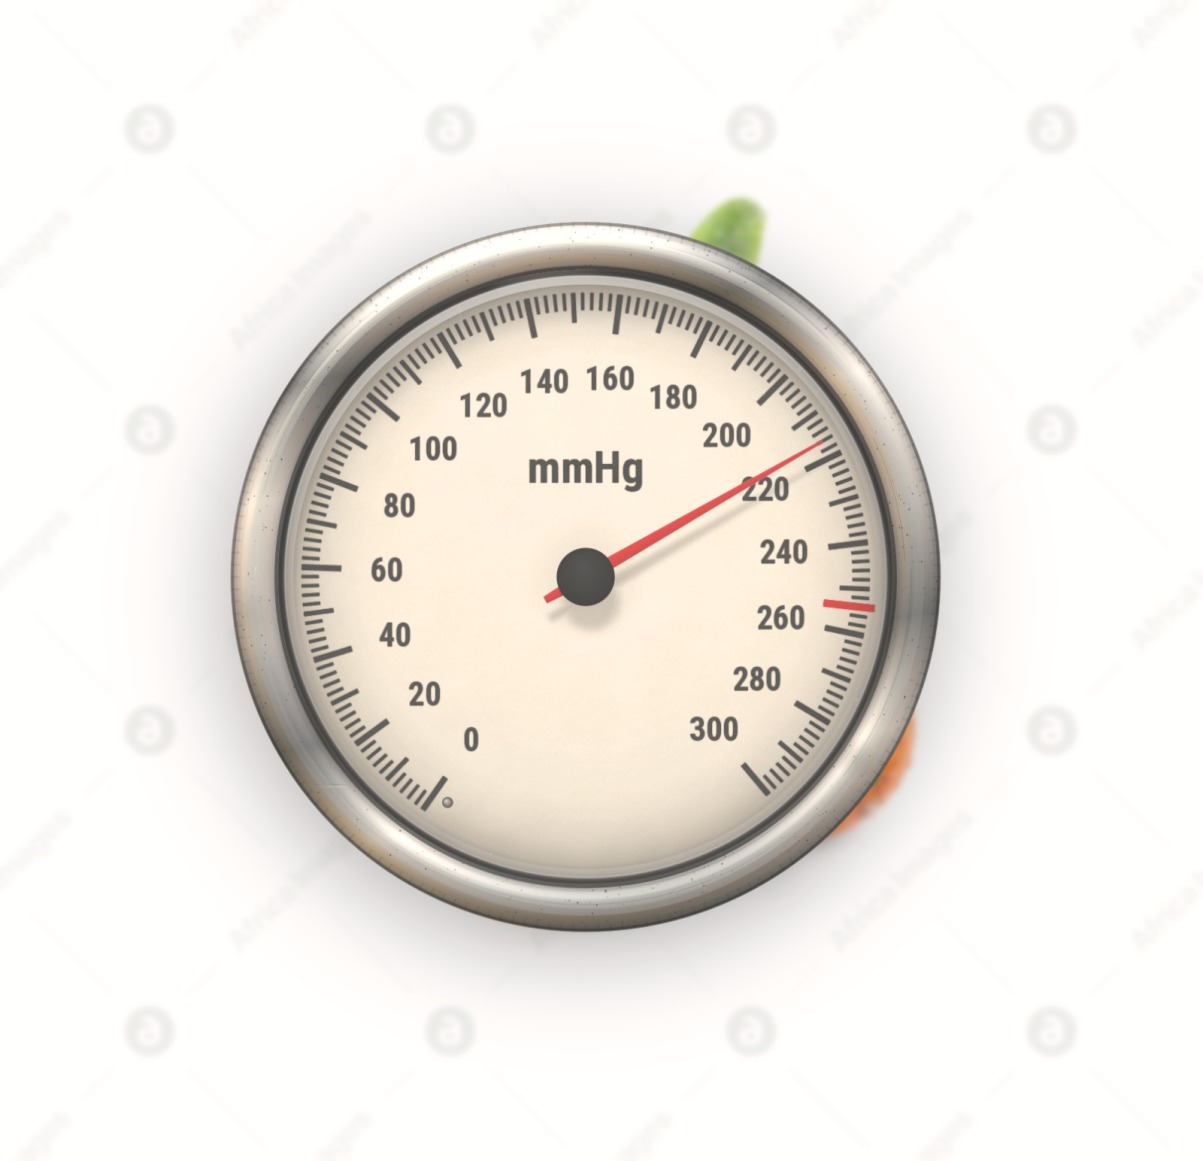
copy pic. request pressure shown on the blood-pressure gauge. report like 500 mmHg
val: 216 mmHg
